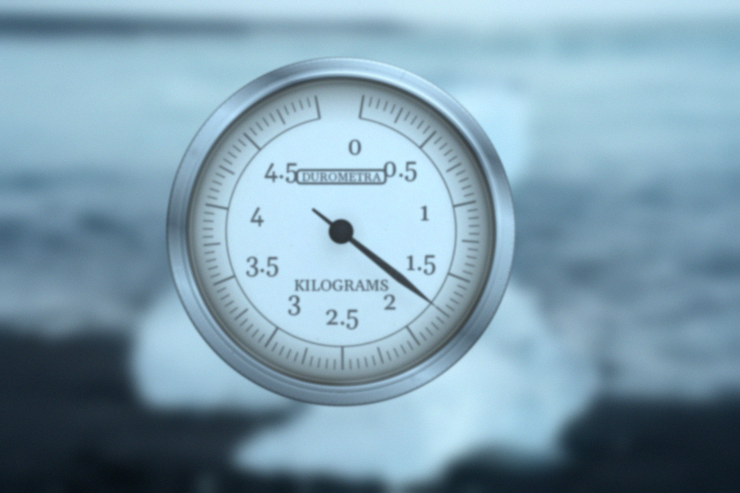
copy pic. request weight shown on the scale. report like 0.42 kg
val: 1.75 kg
